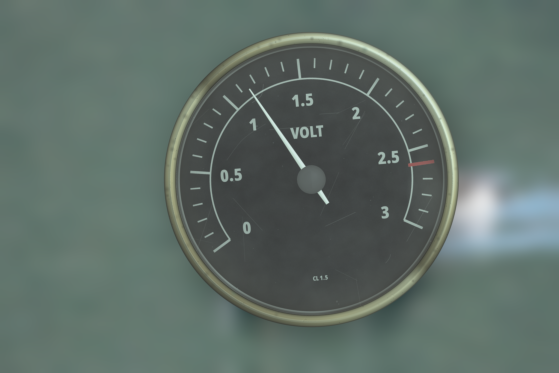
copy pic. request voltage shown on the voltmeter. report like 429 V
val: 1.15 V
